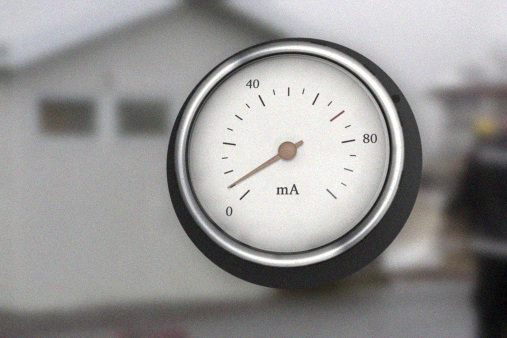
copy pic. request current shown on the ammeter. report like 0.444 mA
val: 5 mA
